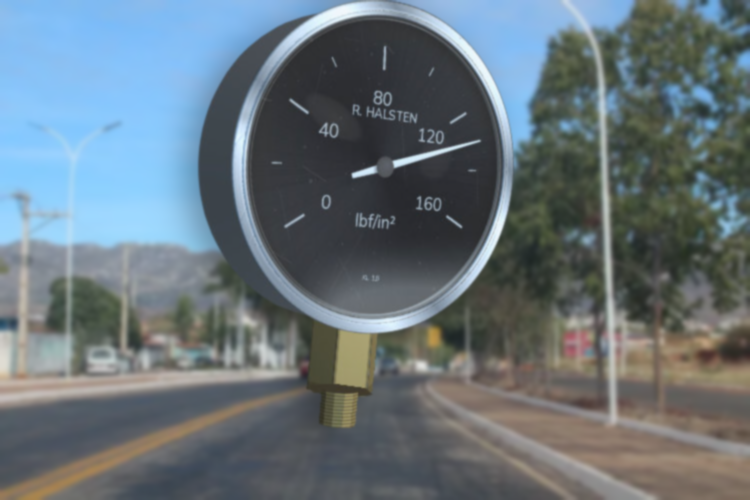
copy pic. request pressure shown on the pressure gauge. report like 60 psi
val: 130 psi
